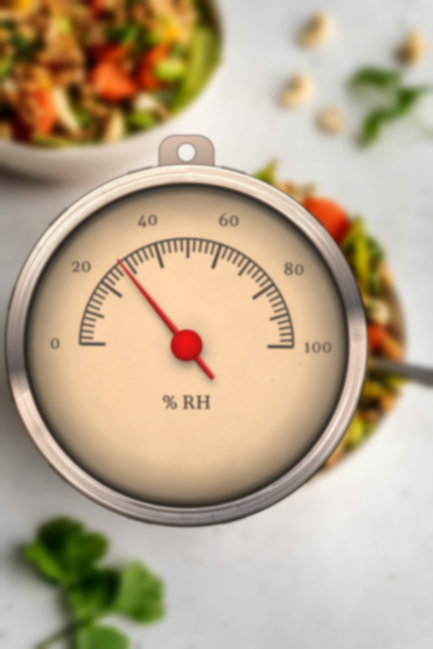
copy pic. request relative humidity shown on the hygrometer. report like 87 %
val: 28 %
